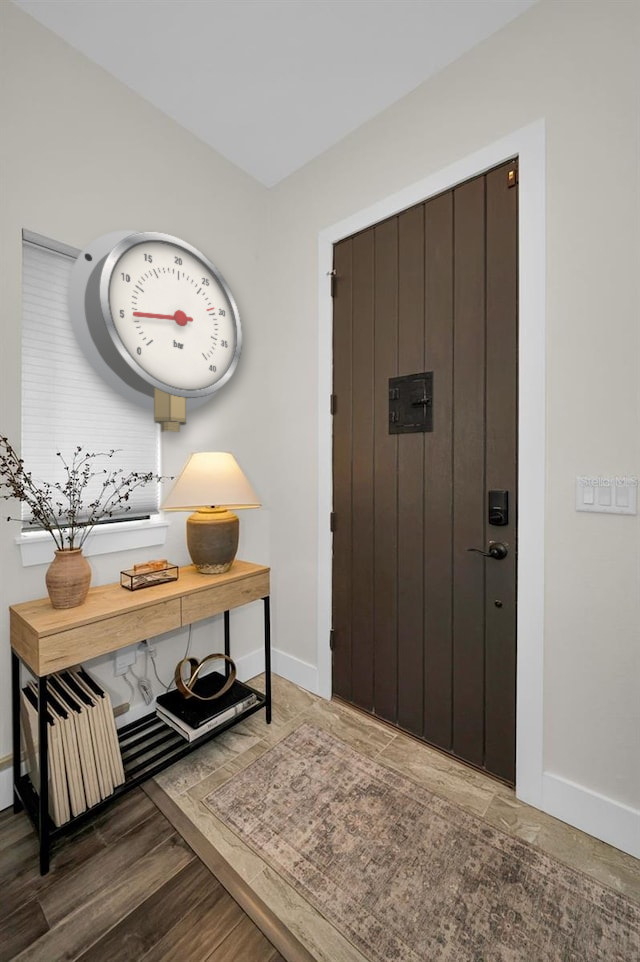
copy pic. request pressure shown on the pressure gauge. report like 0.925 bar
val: 5 bar
